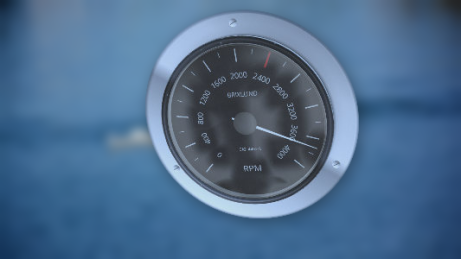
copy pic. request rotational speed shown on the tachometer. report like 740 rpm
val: 3700 rpm
